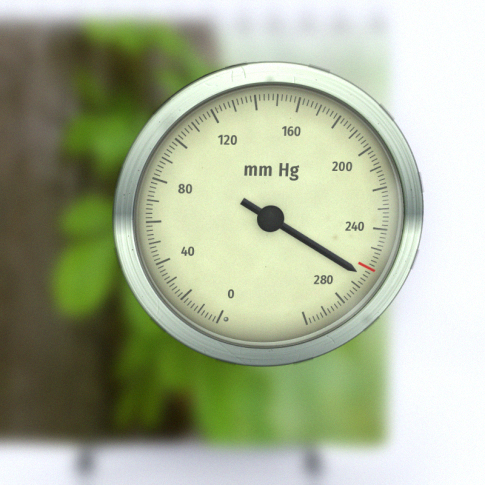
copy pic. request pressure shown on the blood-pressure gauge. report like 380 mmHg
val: 264 mmHg
